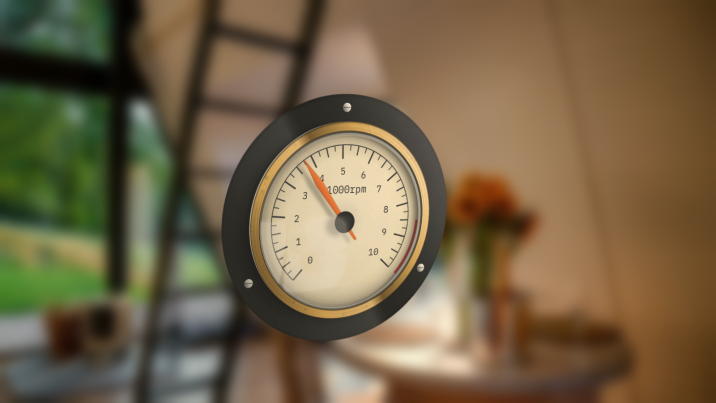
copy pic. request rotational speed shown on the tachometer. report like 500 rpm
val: 3750 rpm
